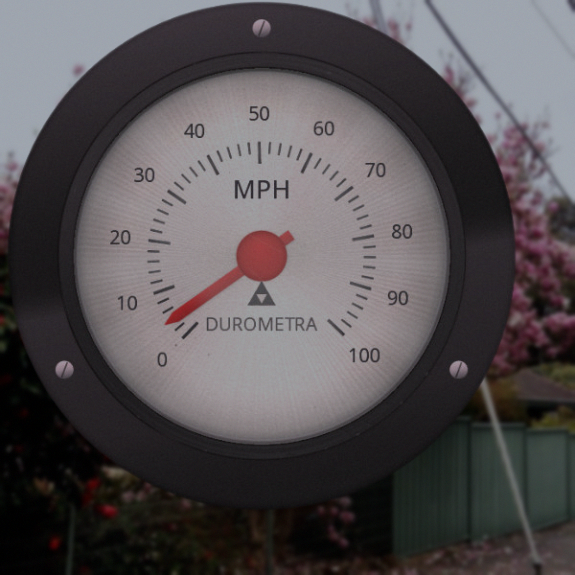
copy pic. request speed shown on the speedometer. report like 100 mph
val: 4 mph
